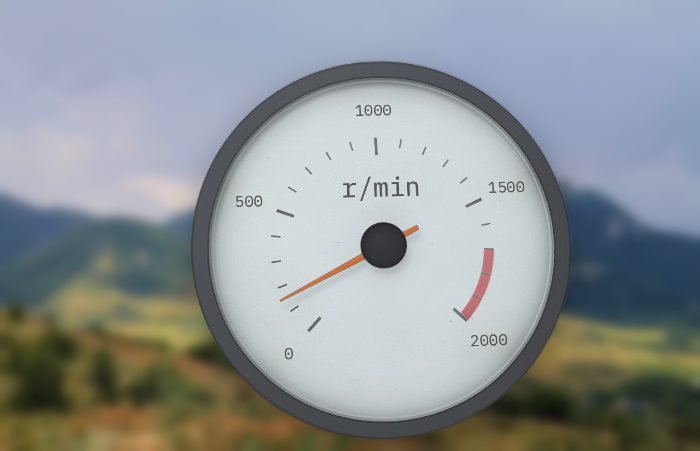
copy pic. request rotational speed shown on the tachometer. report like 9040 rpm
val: 150 rpm
